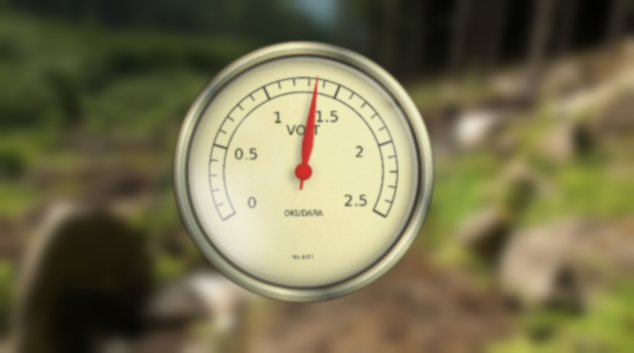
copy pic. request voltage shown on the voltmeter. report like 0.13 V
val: 1.35 V
